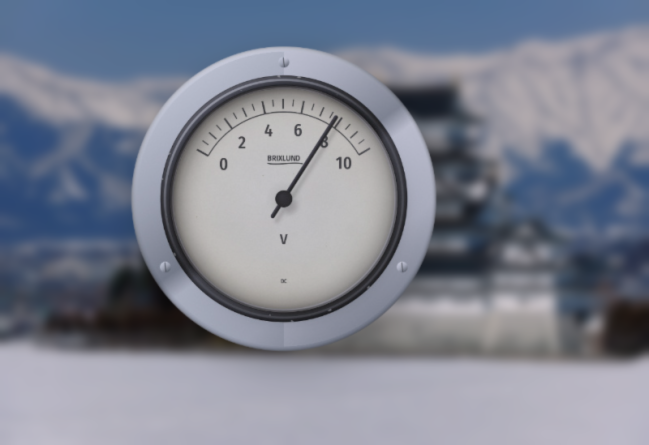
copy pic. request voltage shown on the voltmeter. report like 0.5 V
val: 7.75 V
